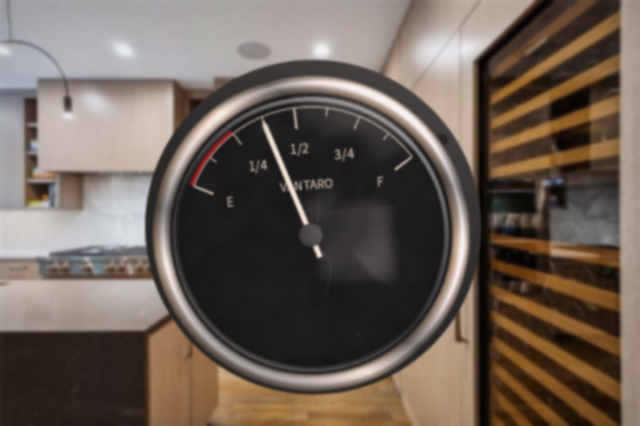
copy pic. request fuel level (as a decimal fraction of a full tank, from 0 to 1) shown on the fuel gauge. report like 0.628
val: 0.375
